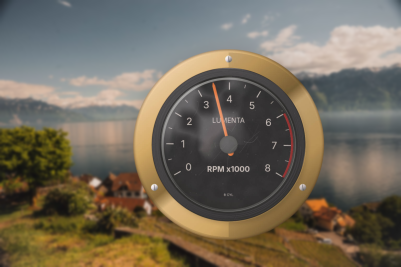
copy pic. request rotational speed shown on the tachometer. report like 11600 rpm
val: 3500 rpm
